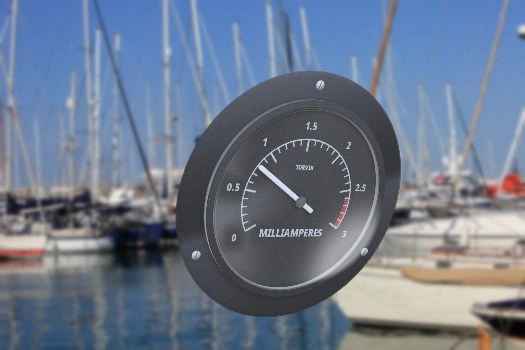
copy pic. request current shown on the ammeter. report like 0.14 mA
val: 0.8 mA
